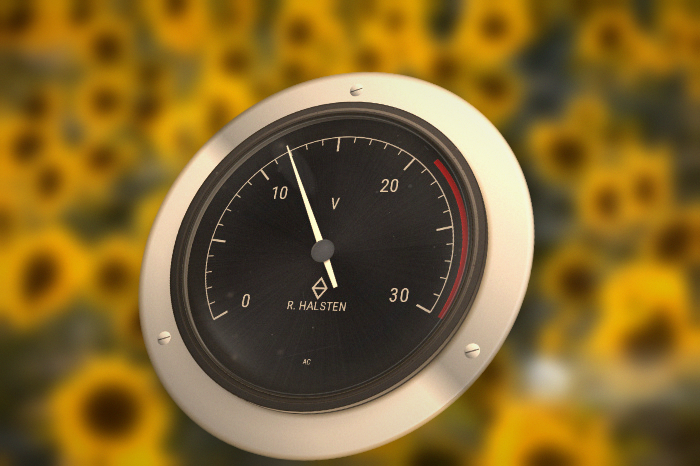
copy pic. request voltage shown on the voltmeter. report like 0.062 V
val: 12 V
